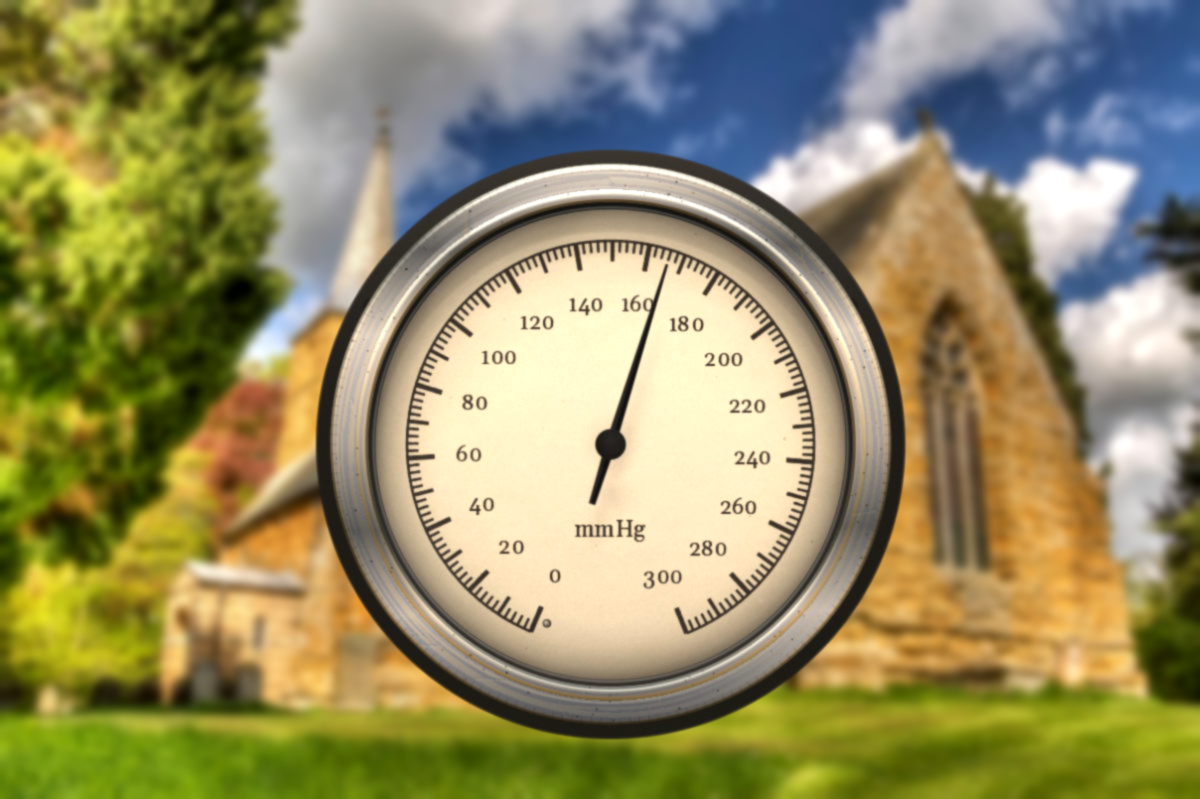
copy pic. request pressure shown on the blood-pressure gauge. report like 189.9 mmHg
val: 166 mmHg
